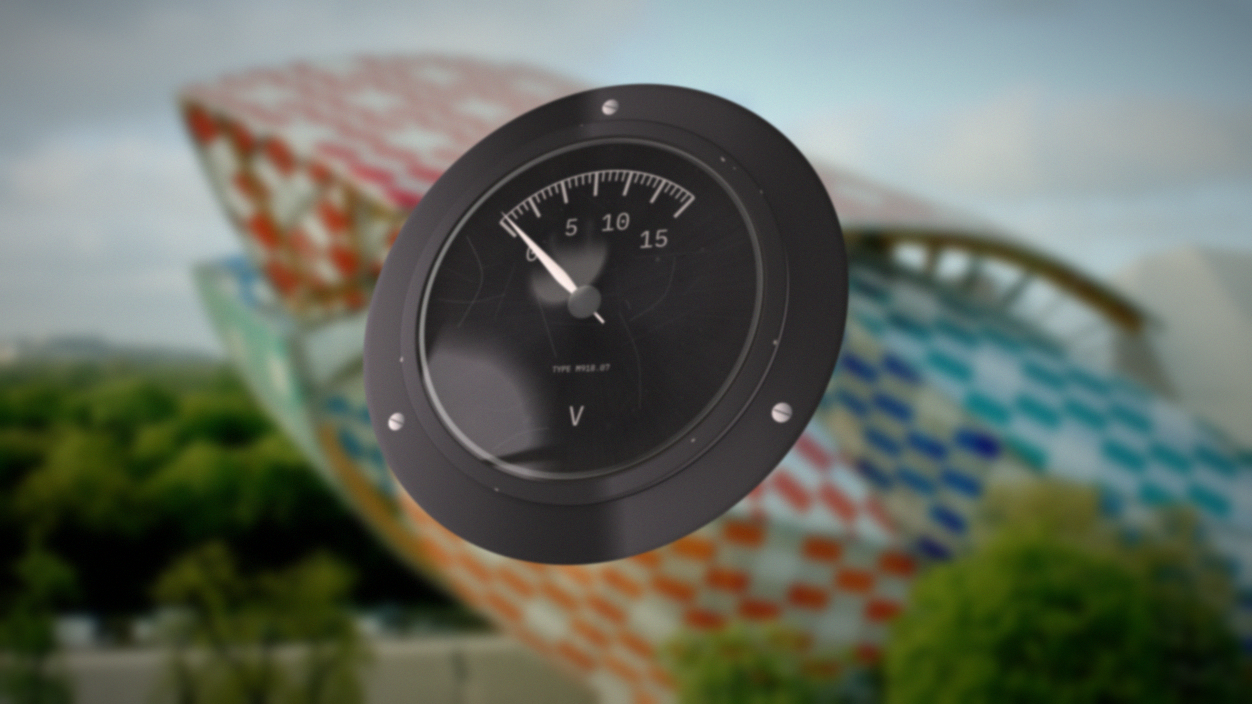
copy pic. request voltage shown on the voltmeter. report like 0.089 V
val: 0.5 V
